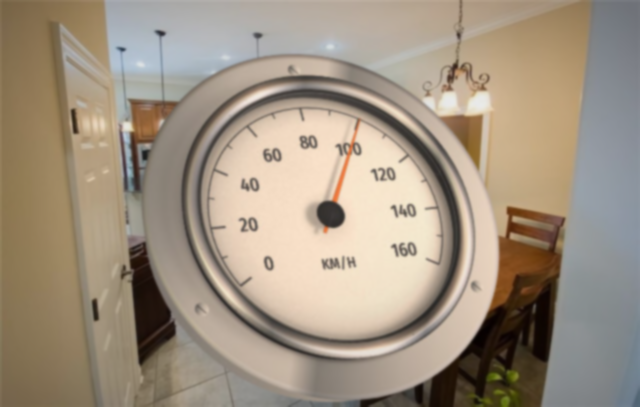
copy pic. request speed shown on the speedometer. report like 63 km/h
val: 100 km/h
